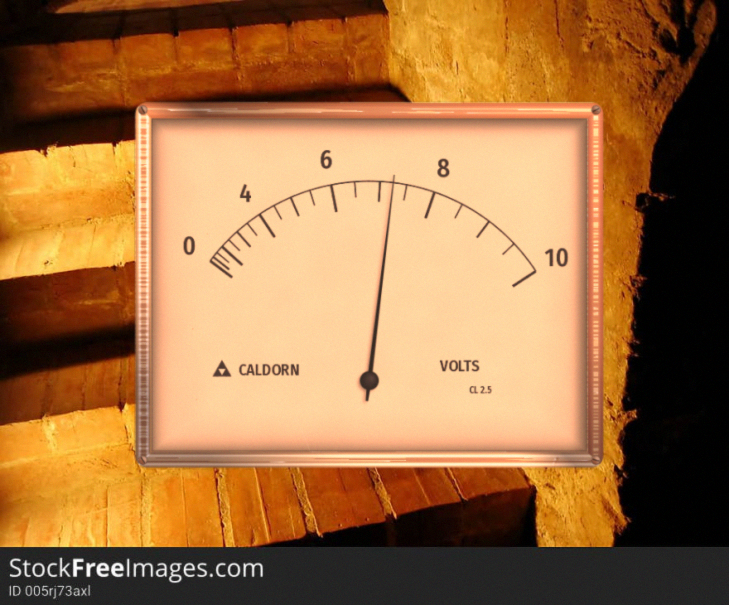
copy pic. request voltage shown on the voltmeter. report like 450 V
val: 7.25 V
